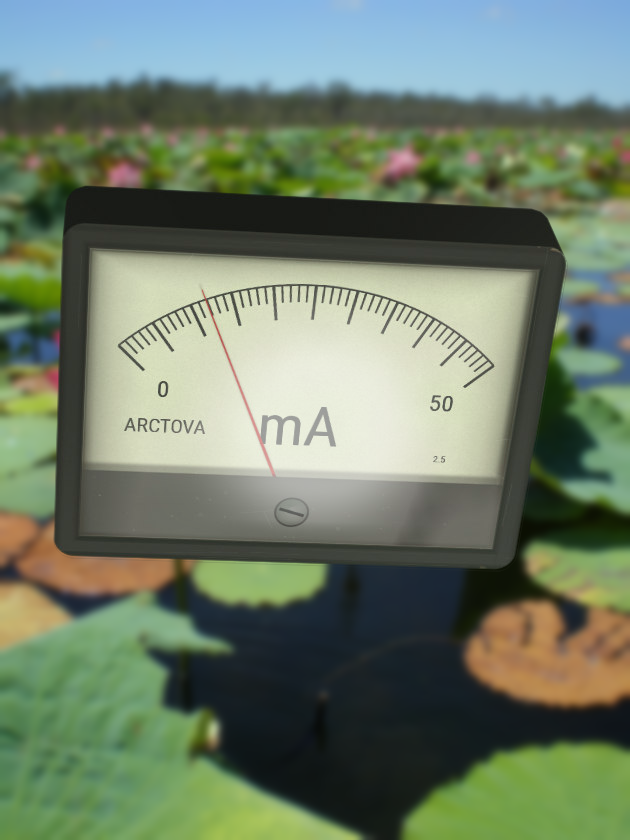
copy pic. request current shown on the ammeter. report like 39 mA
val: 12 mA
